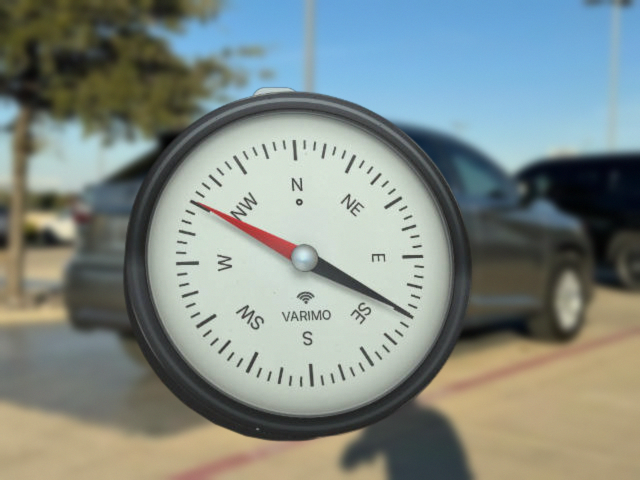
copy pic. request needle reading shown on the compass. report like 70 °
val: 300 °
